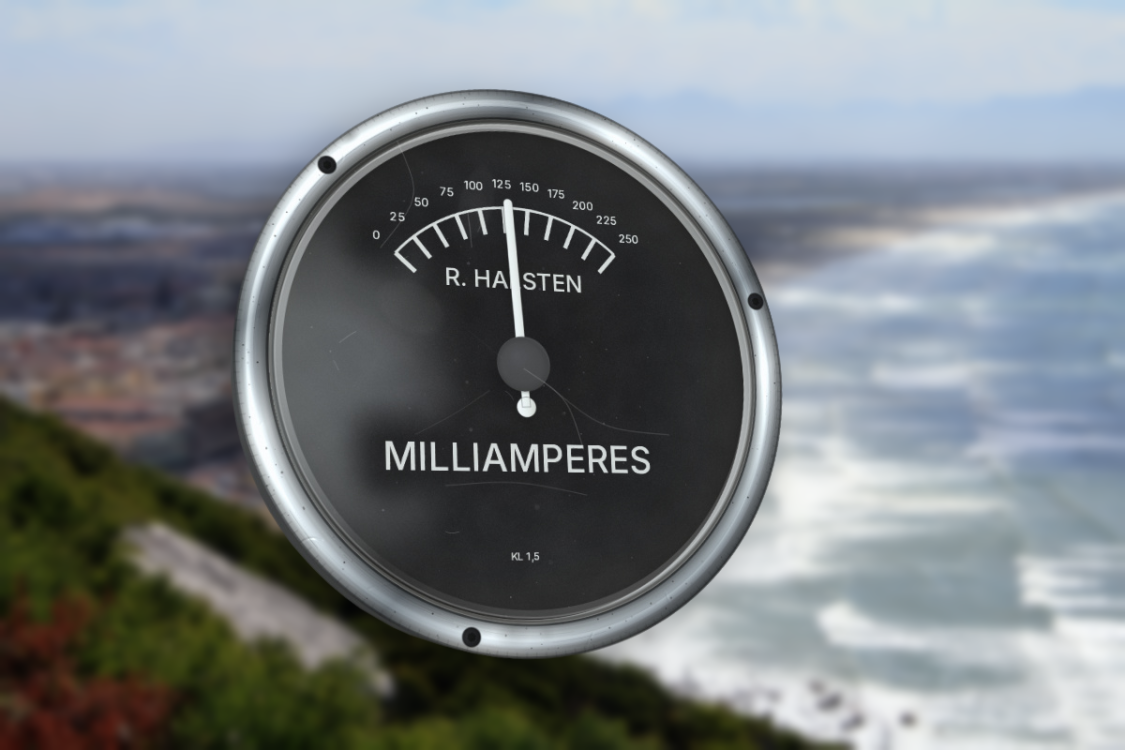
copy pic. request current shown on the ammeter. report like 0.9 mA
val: 125 mA
